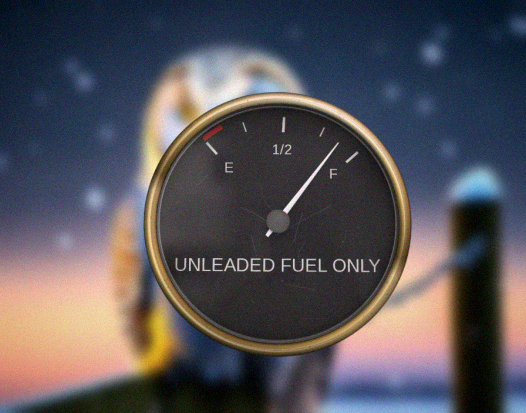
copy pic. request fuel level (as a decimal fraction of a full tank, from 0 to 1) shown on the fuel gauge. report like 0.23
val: 0.875
